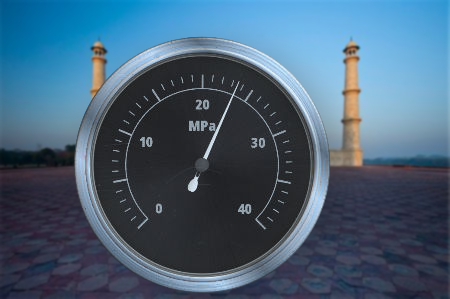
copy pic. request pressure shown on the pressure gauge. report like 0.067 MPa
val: 23.5 MPa
